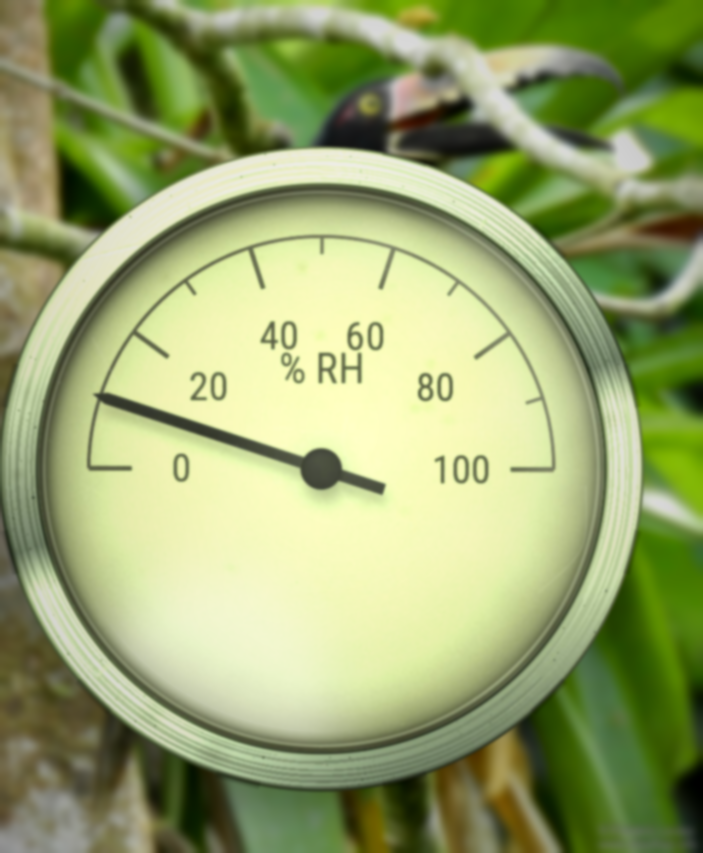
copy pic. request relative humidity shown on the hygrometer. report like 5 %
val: 10 %
